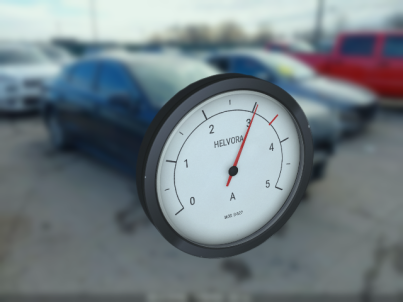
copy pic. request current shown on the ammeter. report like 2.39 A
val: 3 A
